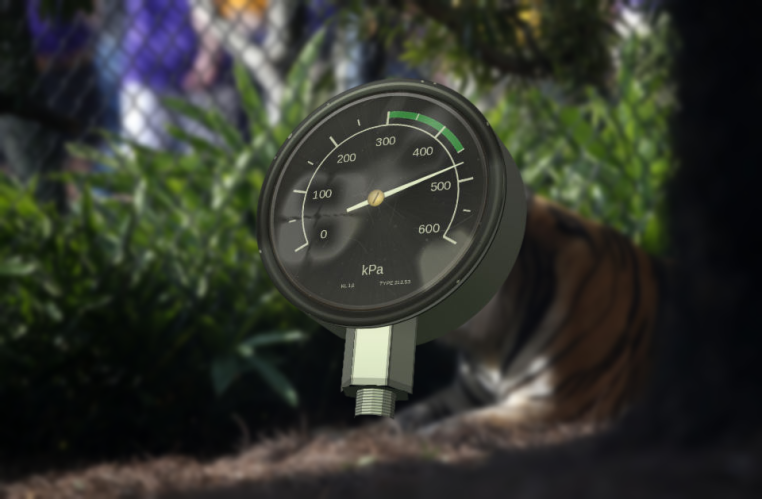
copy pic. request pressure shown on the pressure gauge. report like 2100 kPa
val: 475 kPa
